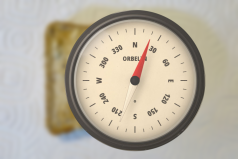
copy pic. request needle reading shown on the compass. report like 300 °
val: 20 °
